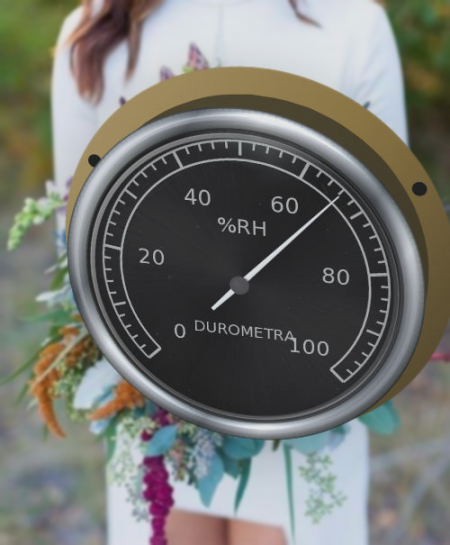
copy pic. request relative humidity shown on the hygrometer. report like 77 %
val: 66 %
